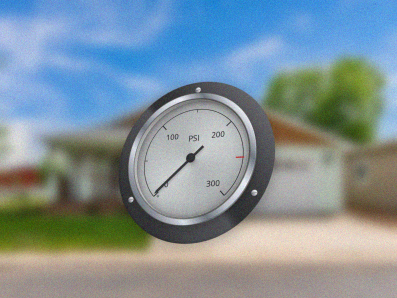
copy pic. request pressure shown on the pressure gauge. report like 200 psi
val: 0 psi
